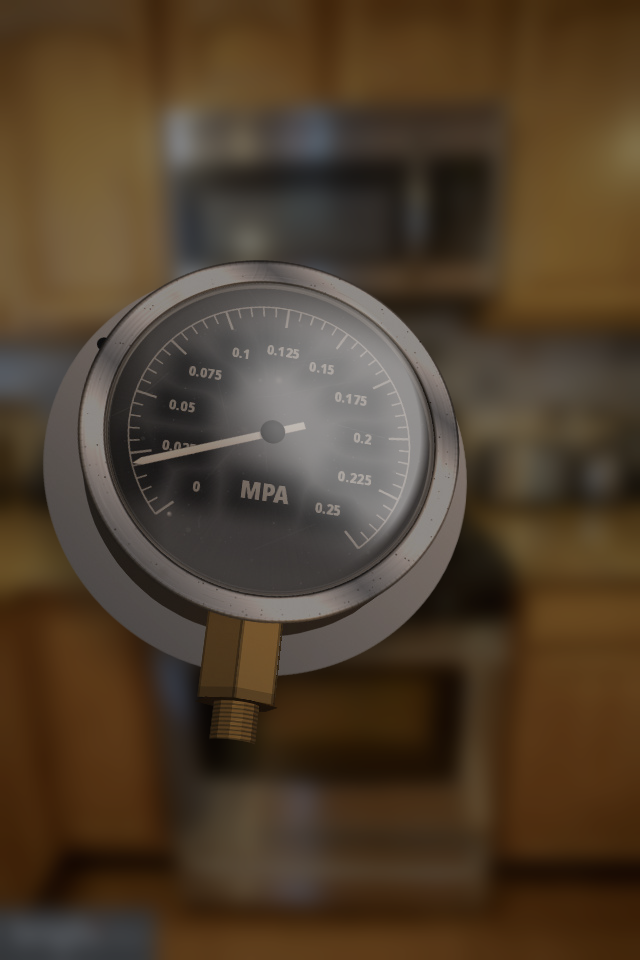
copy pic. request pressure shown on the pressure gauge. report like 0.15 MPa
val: 0.02 MPa
